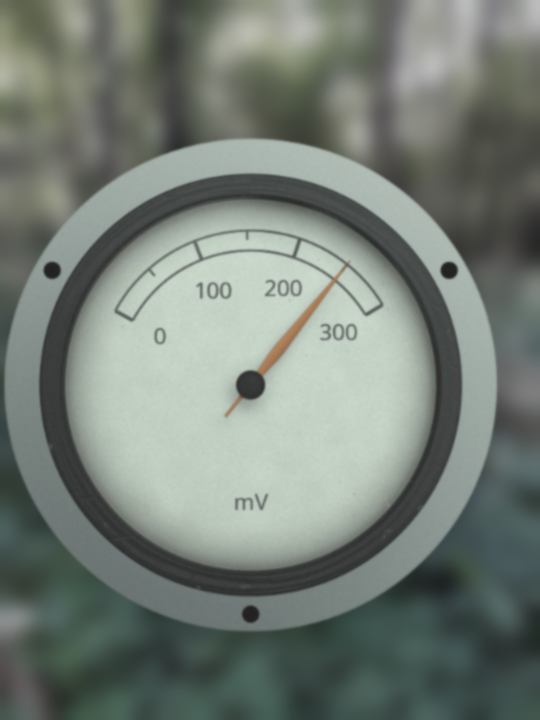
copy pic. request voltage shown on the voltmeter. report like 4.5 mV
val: 250 mV
